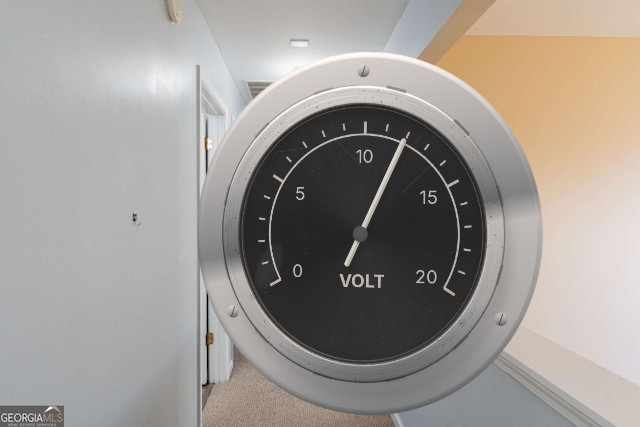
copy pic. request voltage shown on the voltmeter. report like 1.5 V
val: 12 V
